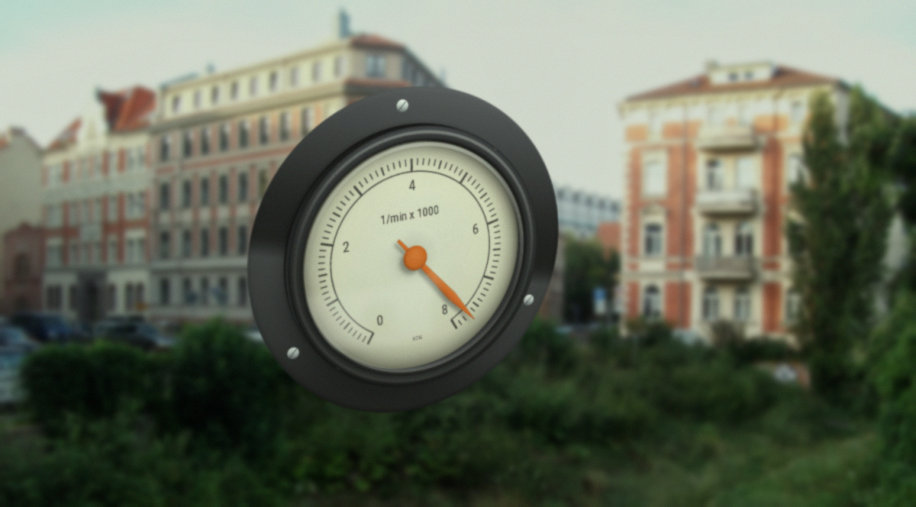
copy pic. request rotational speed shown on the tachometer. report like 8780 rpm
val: 7700 rpm
